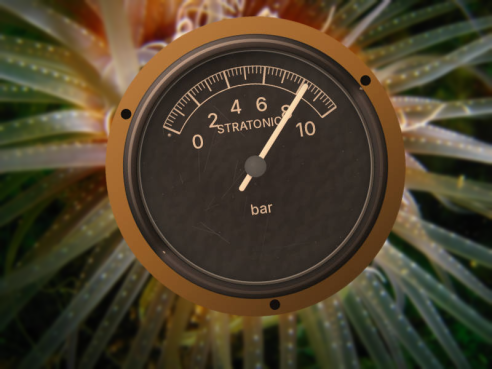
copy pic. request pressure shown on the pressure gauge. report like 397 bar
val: 8.2 bar
